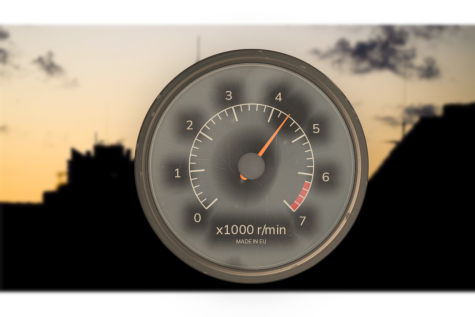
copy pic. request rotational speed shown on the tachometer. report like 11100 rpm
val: 4400 rpm
